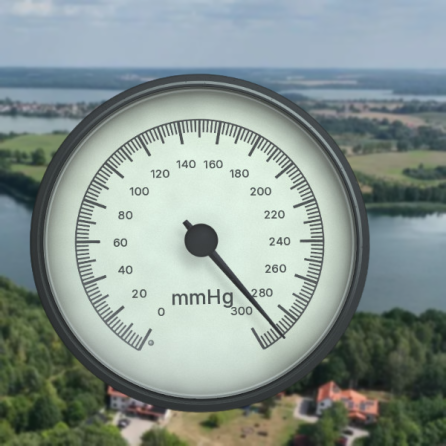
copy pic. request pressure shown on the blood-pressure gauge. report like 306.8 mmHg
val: 290 mmHg
